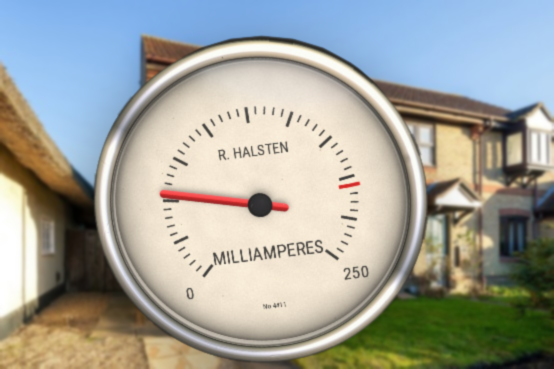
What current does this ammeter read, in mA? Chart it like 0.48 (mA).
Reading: 55 (mA)
